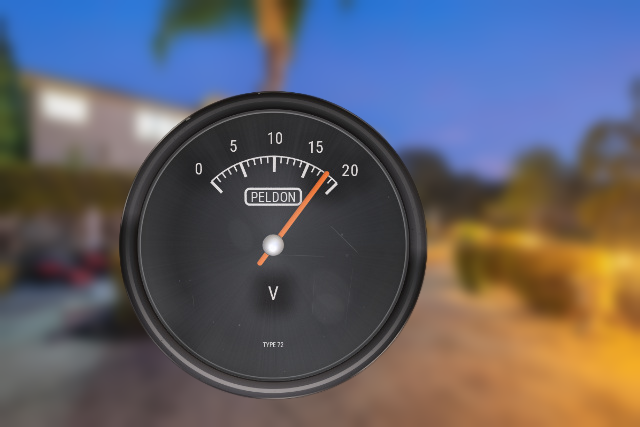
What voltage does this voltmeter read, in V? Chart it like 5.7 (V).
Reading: 18 (V)
